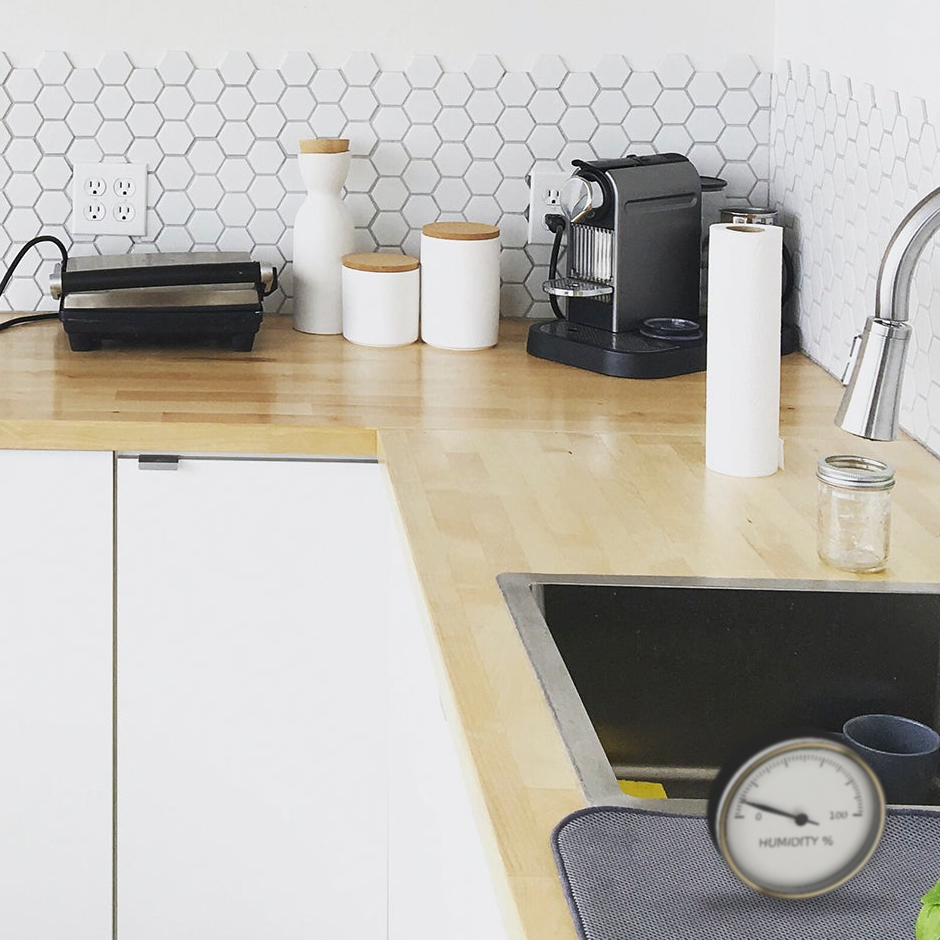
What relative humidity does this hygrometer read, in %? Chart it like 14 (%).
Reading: 10 (%)
